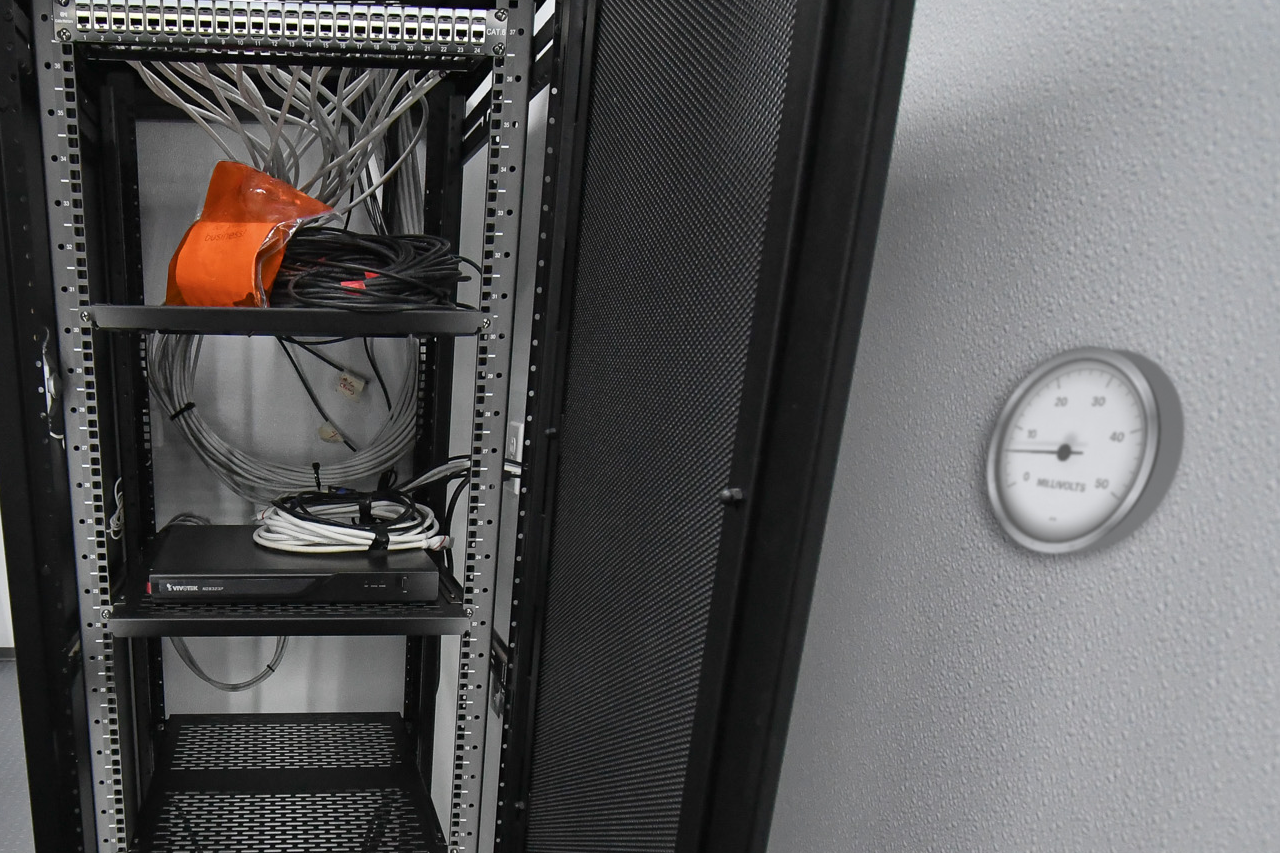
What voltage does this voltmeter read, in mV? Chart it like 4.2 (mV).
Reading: 6 (mV)
